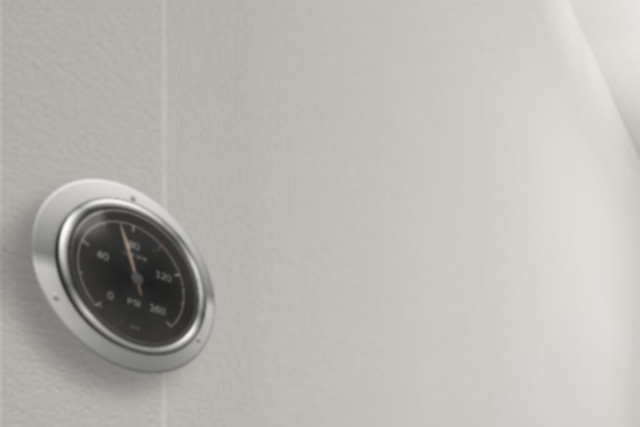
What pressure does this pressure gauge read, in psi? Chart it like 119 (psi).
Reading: 70 (psi)
